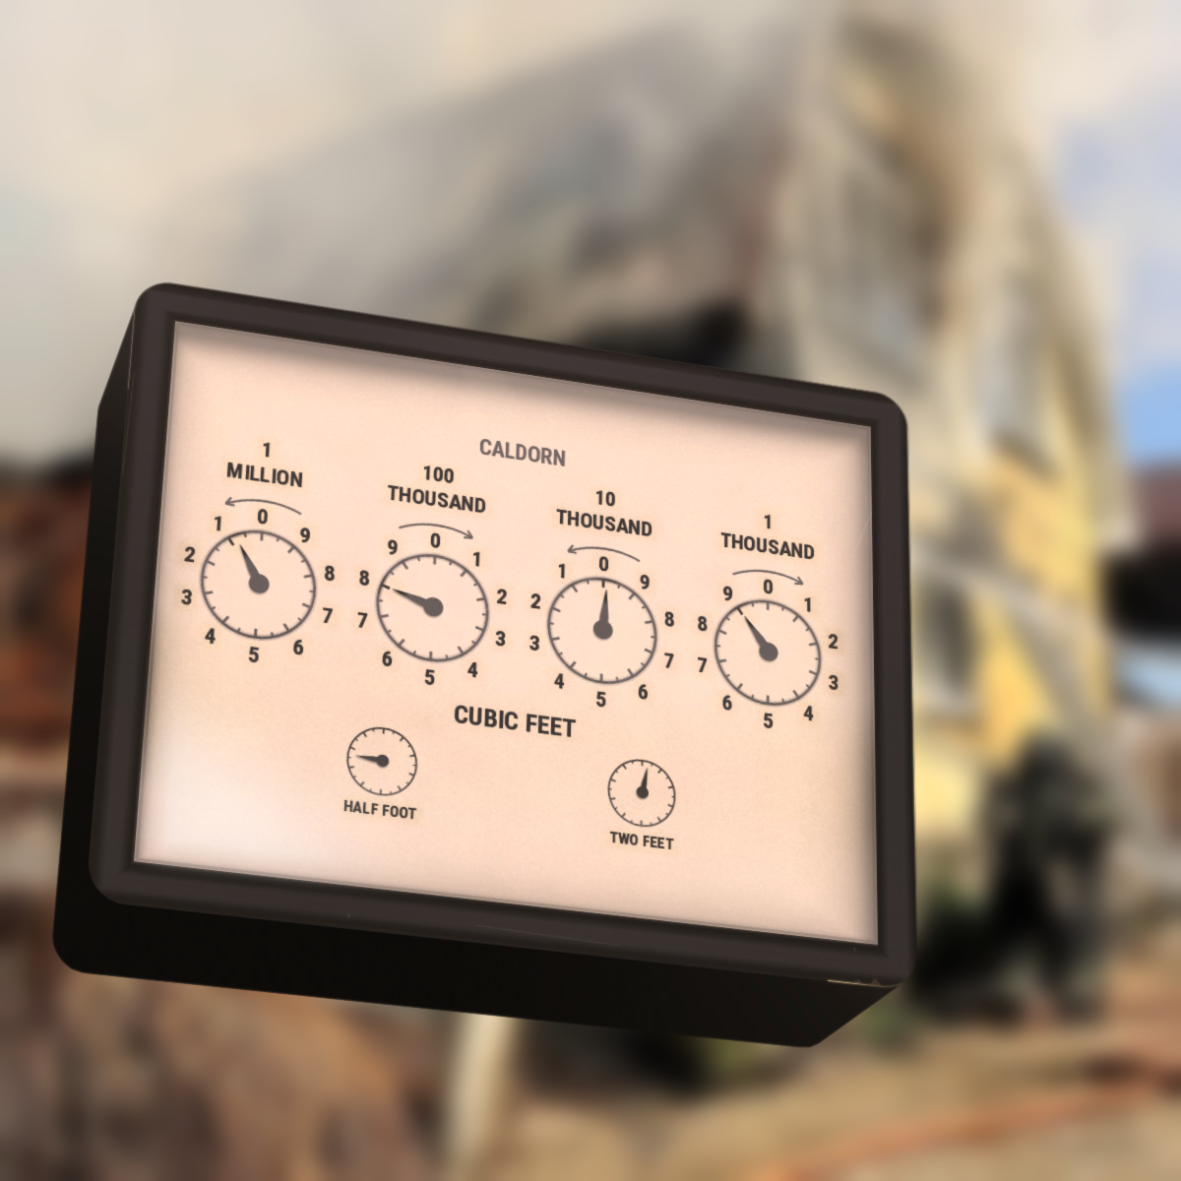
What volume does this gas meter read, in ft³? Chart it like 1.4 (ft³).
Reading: 79900 (ft³)
